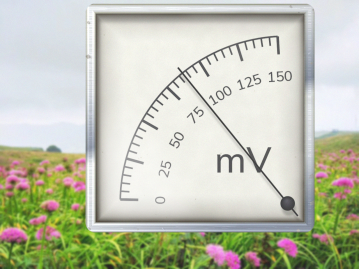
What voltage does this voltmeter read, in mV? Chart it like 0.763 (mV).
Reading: 87.5 (mV)
